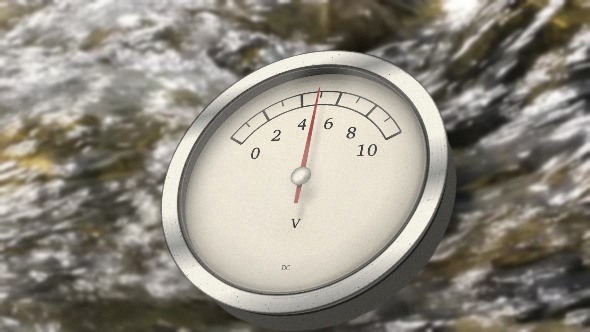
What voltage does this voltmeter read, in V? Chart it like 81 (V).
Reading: 5 (V)
